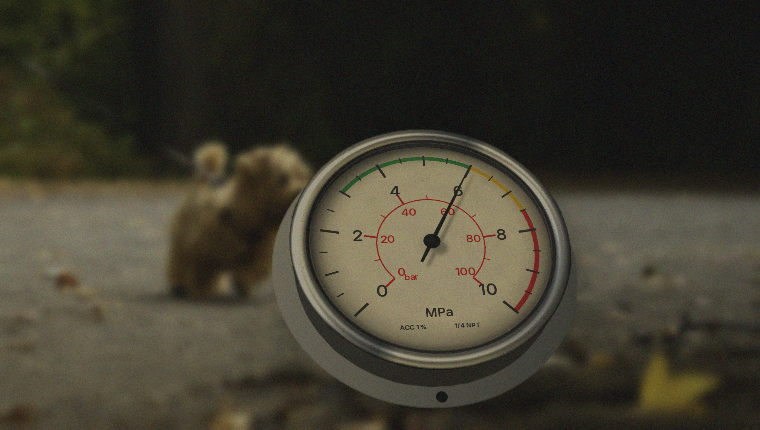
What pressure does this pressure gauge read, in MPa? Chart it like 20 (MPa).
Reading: 6 (MPa)
